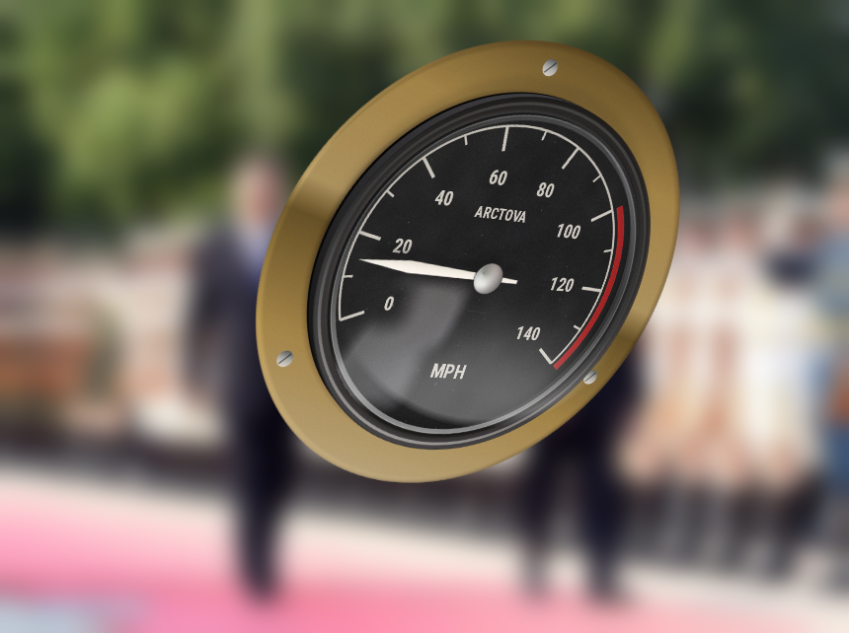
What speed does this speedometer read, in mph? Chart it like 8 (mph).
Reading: 15 (mph)
